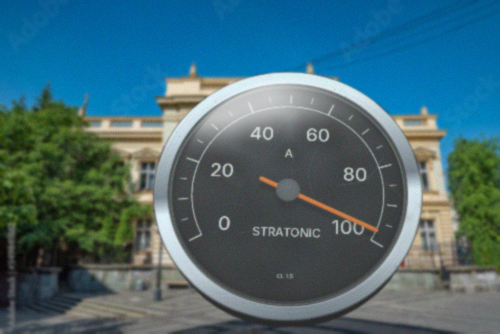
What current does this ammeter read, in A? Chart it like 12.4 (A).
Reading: 97.5 (A)
